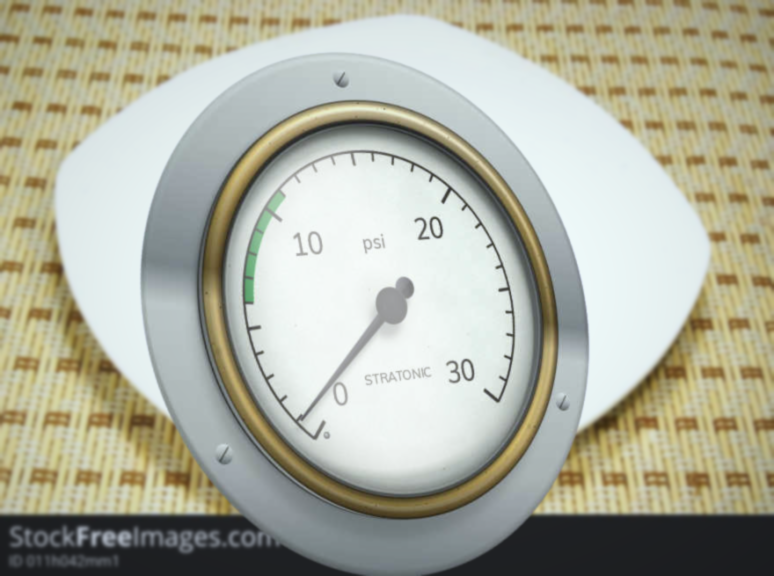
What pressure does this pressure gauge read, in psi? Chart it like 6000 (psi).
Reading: 1 (psi)
